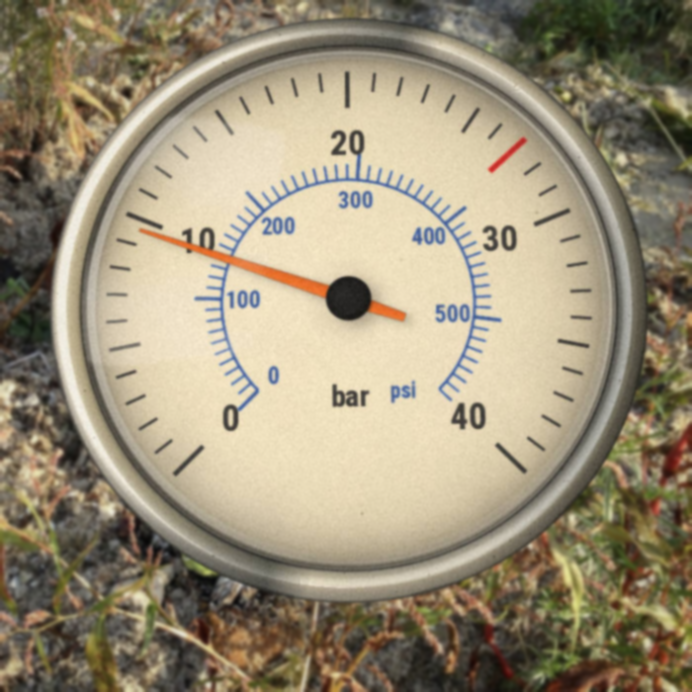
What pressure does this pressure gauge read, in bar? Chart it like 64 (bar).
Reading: 9.5 (bar)
